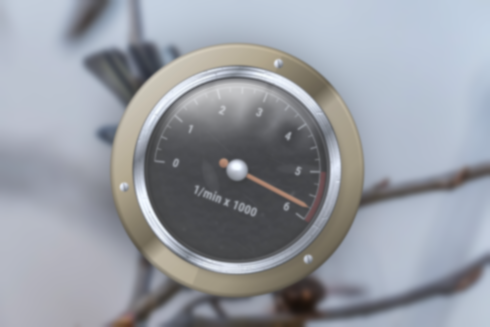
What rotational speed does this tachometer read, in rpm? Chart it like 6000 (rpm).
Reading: 5750 (rpm)
